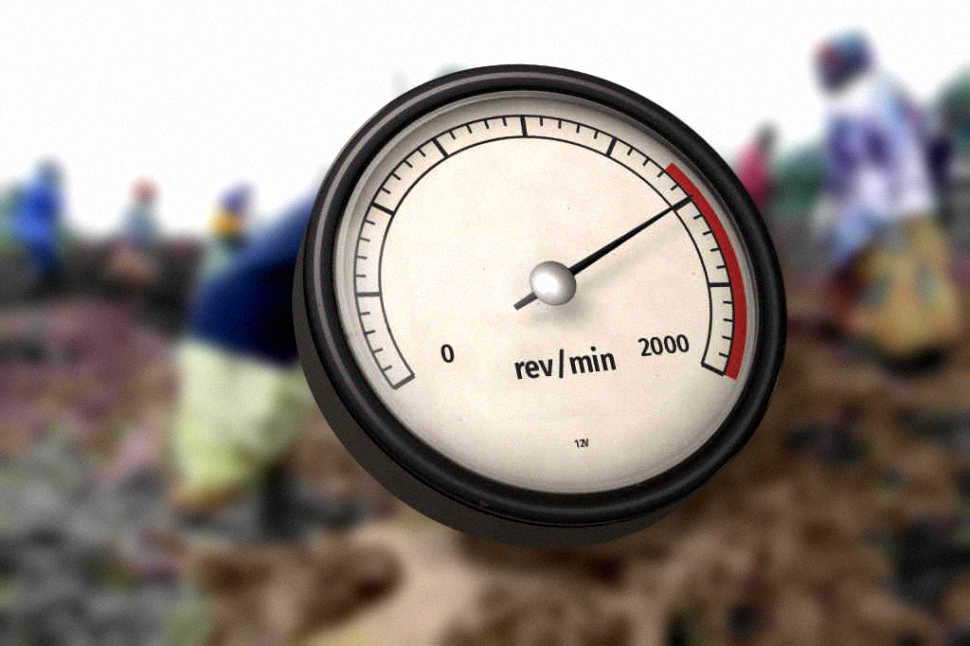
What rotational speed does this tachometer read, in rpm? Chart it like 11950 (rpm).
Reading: 1500 (rpm)
